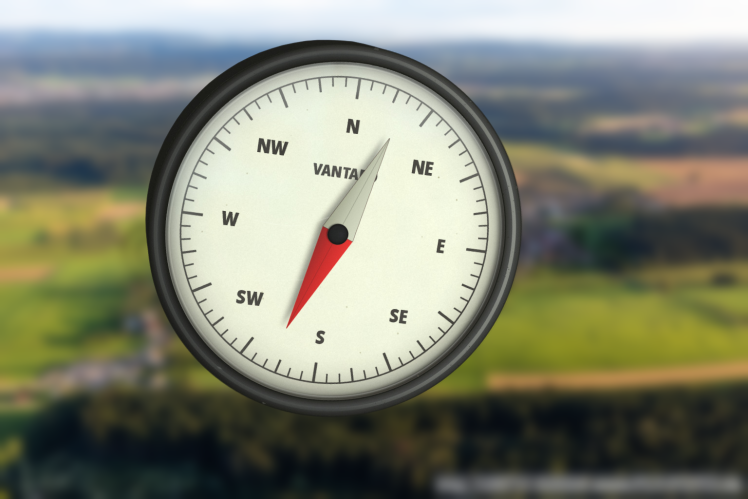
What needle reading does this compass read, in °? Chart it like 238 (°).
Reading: 200 (°)
